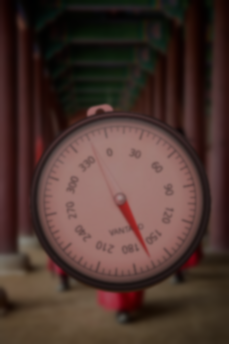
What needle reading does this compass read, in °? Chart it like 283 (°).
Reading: 165 (°)
